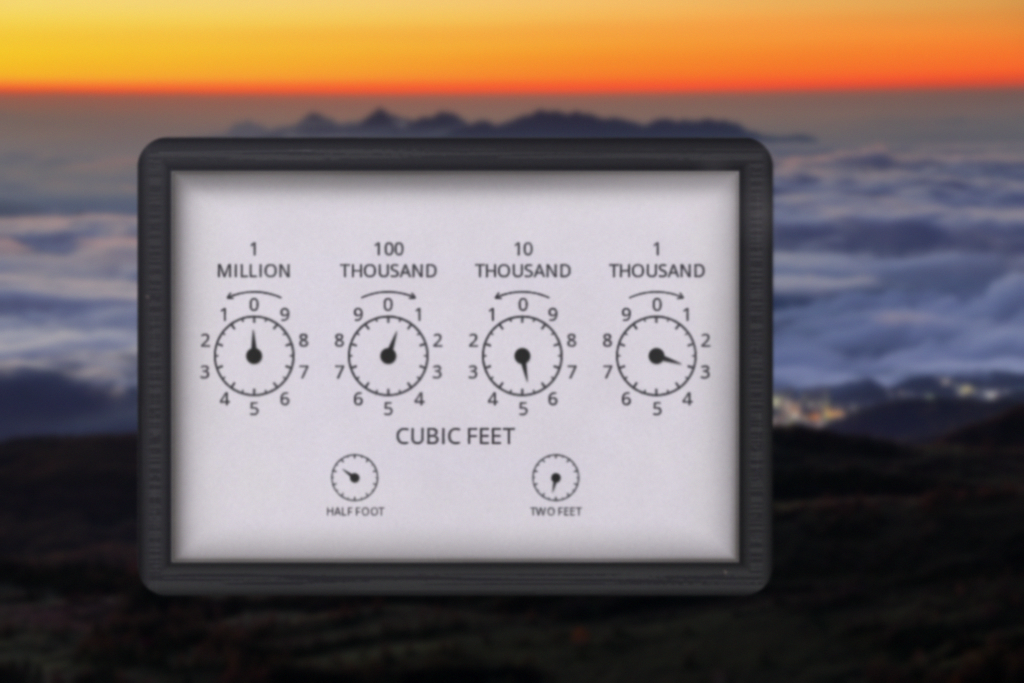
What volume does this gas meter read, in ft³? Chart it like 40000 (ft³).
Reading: 5300 (ft³)
